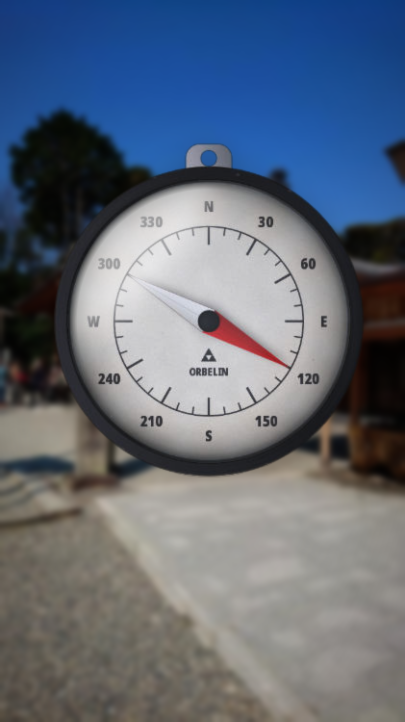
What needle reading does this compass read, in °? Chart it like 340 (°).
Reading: 120 (°)
